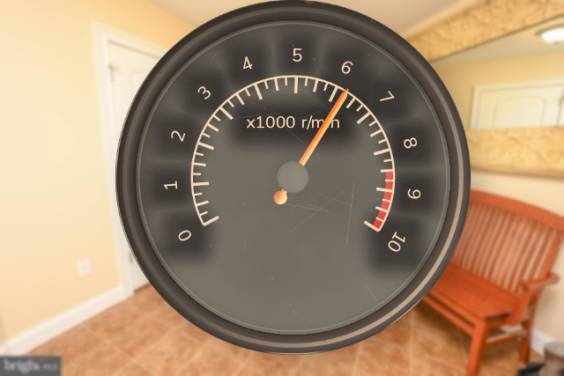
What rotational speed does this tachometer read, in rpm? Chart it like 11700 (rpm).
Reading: 6250 (rpm)
